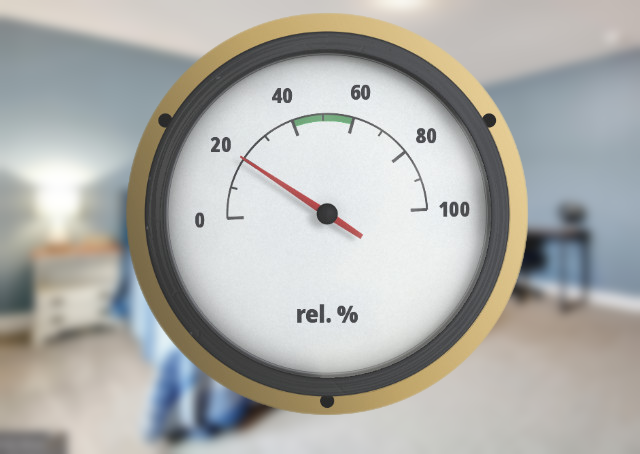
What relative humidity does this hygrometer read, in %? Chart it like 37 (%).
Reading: 20 (%)
